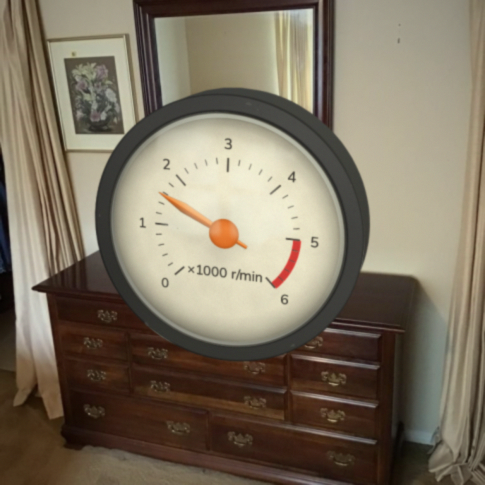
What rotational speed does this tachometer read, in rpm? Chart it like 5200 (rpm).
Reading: 1600 (rpm)
